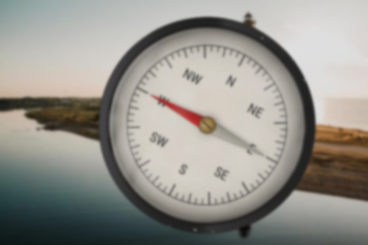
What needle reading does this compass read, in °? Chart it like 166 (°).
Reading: 270 (°)
